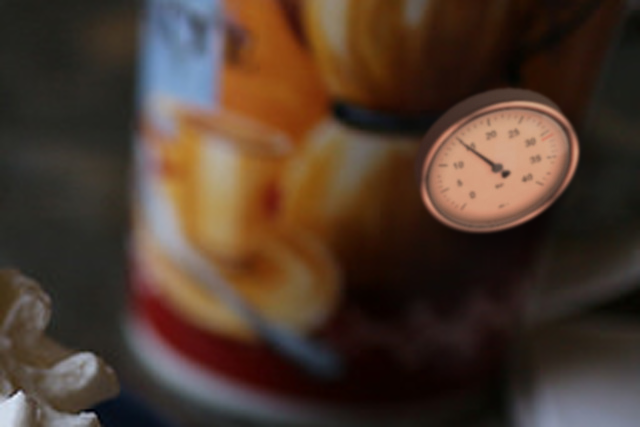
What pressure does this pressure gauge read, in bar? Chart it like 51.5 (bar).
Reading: 15 (bar)
